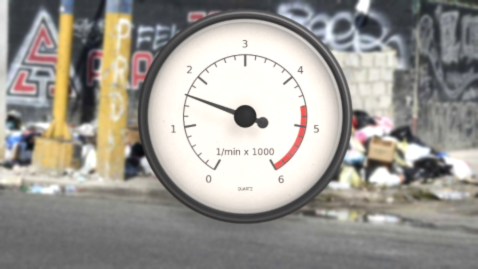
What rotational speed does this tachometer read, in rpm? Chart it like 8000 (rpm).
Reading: 1600 (rpm)
